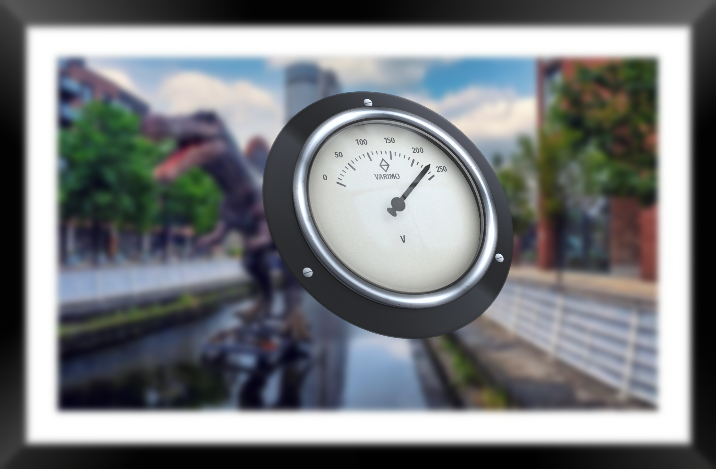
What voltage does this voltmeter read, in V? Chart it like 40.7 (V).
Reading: 230 (V)
